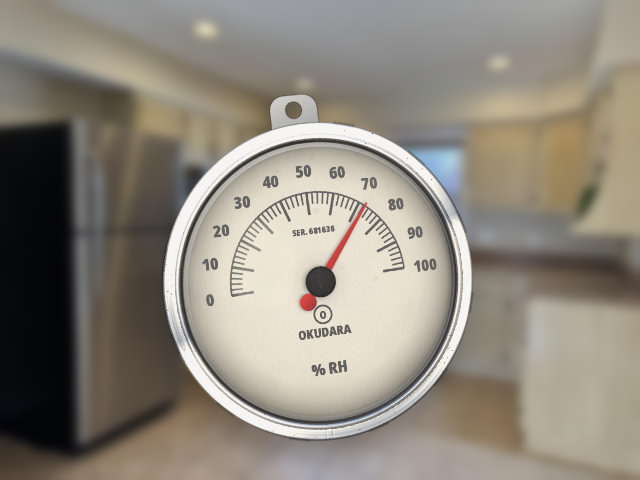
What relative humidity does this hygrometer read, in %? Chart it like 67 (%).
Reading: 72 (%)
